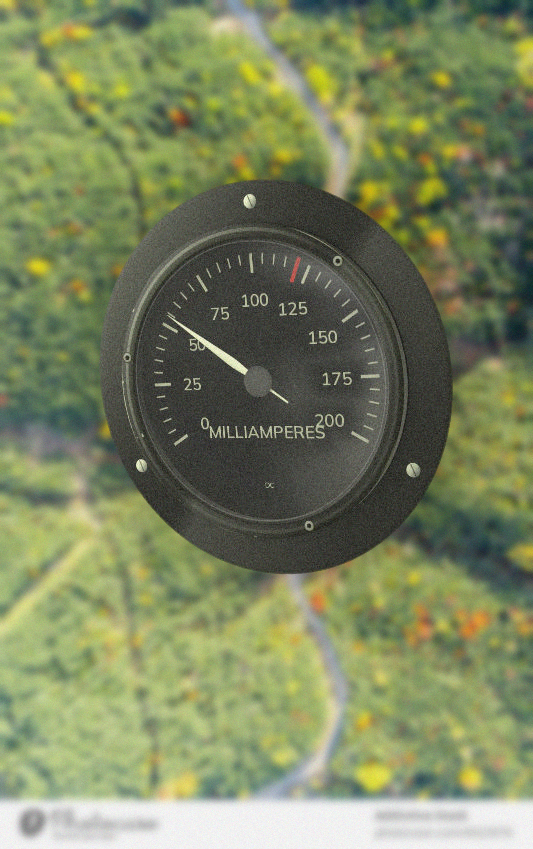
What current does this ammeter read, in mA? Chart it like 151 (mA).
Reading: 55 (mA)
